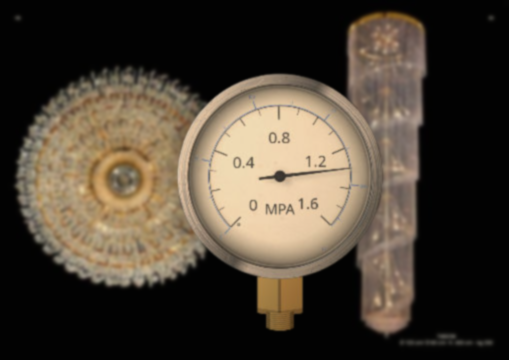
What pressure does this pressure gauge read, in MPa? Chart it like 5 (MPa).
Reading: 1.3 (MPa)
